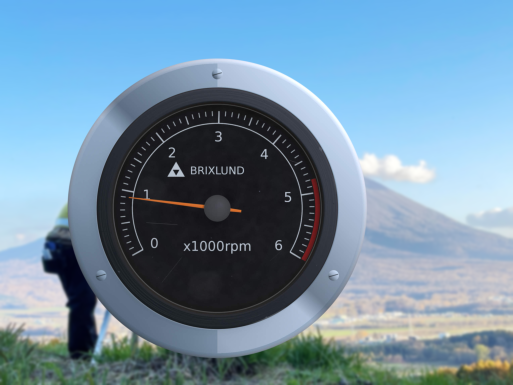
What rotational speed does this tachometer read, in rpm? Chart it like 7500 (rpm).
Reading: 900 (rpm)
